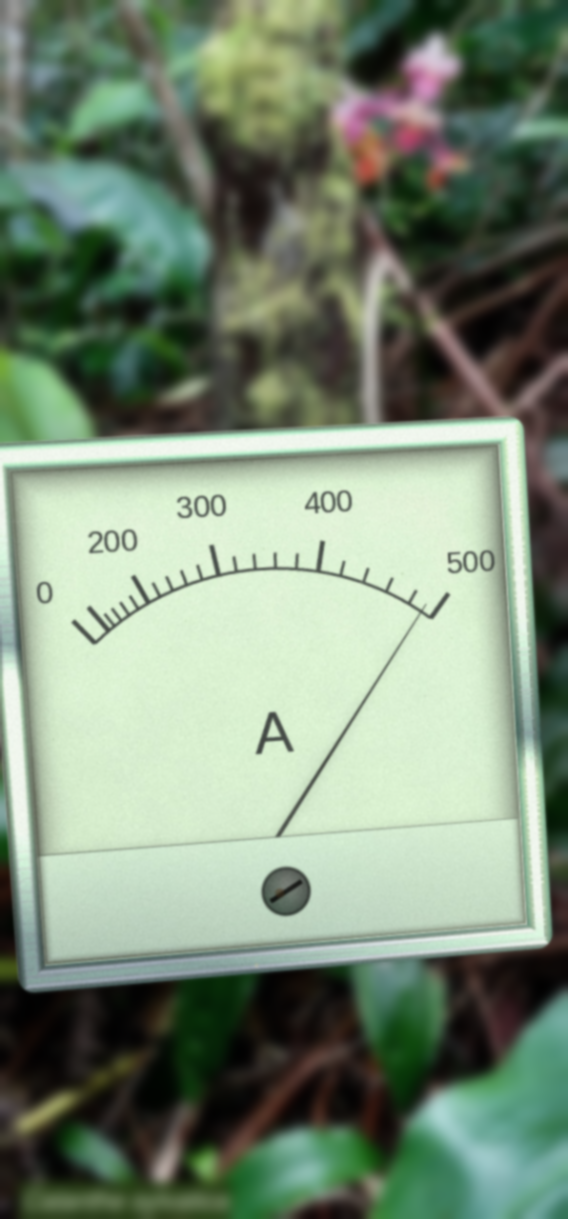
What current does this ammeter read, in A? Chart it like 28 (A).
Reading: 490 (A)
